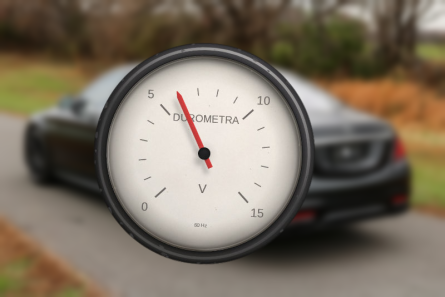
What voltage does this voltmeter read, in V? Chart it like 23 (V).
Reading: 6 (V)
